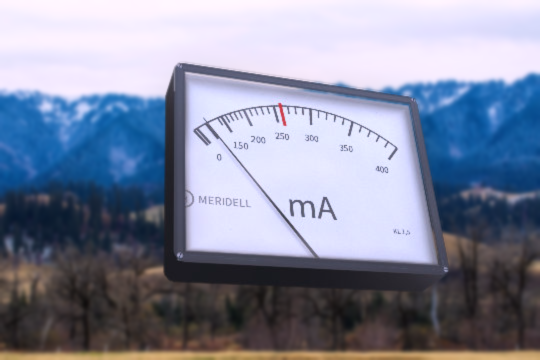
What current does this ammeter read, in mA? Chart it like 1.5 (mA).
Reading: 100 (mA)
